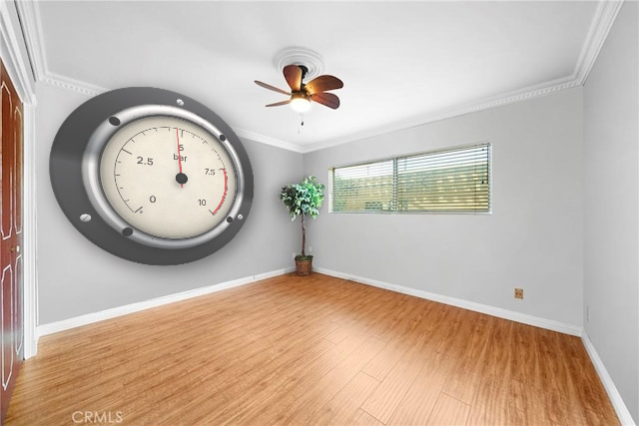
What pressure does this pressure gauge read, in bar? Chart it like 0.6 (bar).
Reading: 4.75 (bar)
